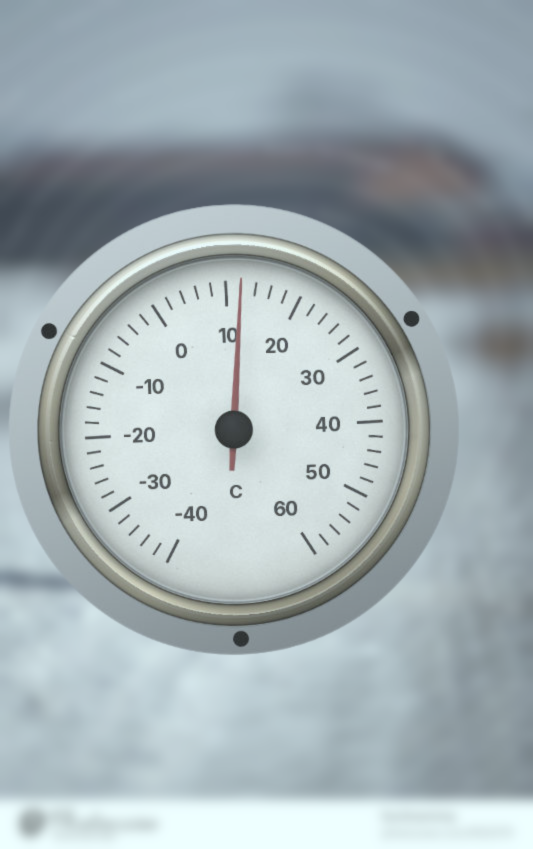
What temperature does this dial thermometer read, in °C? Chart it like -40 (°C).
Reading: 12 (°C)
